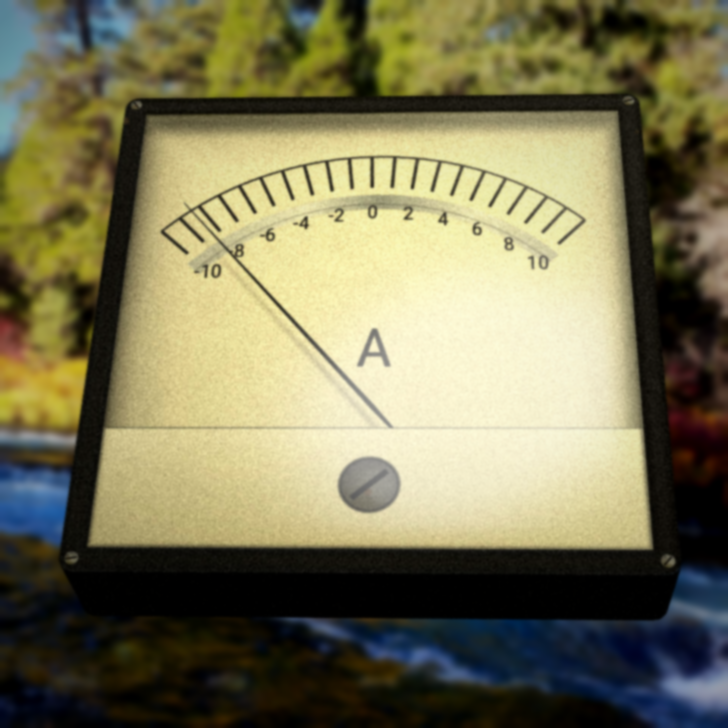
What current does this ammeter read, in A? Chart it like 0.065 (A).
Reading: -8.5 (A)
